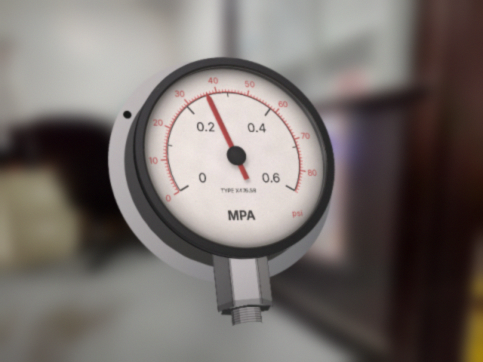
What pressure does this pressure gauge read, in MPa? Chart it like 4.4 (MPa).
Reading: 0.25 (MPa)
